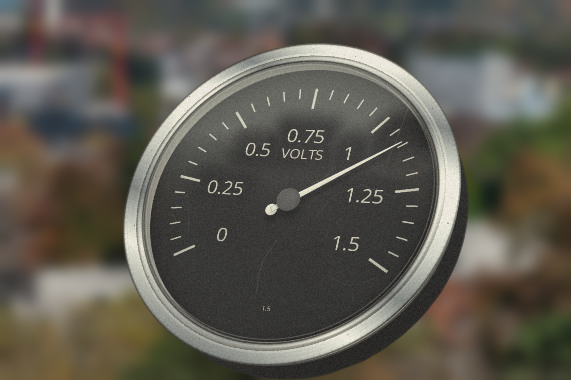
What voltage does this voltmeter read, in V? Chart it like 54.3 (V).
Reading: 1.1 (V)
